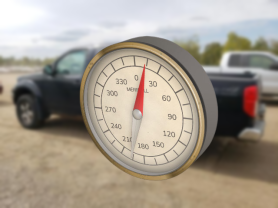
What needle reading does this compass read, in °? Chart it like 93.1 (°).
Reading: 15 (°)
